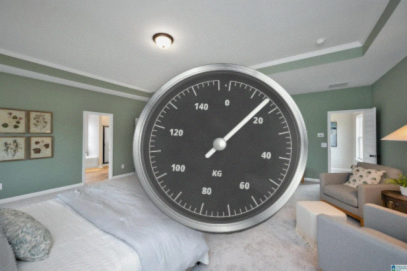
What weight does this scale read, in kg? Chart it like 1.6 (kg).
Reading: 16 (kg)
